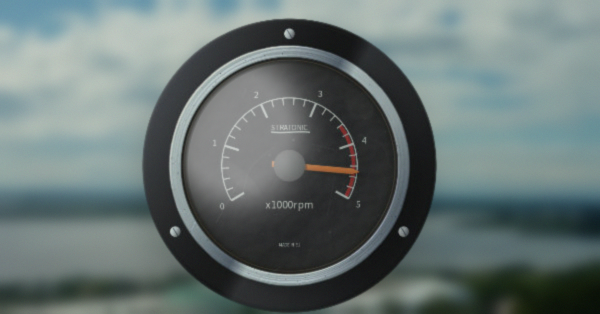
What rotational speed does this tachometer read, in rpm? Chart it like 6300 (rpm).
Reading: 4500 (rpm)
